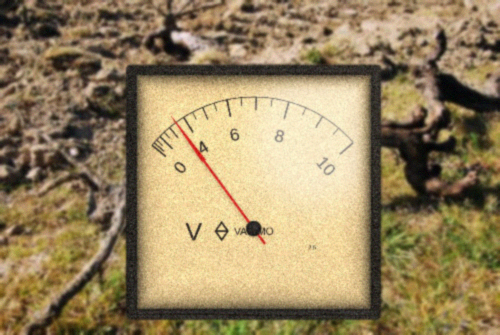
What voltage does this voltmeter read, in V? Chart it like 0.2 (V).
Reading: 3.5 (V)
